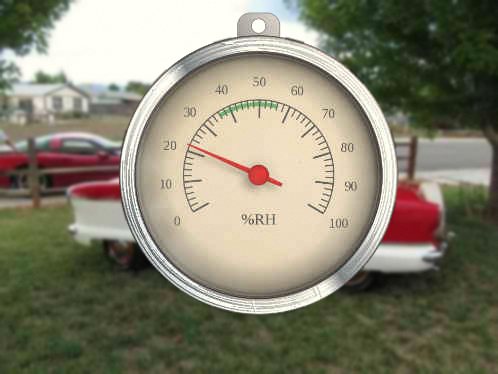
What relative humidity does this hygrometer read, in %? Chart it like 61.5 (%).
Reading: 22 (%)
